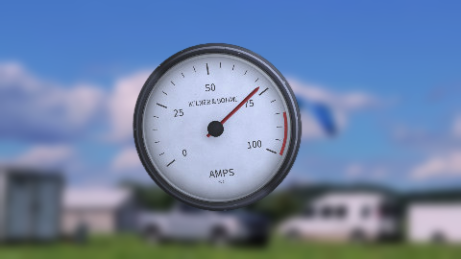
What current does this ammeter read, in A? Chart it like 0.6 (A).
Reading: 72.5 (A)
